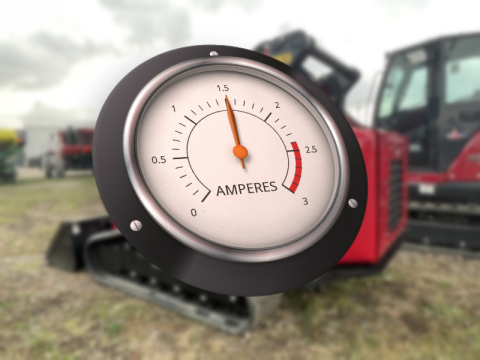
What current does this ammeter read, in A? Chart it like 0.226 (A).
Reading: 1.5 (A)
